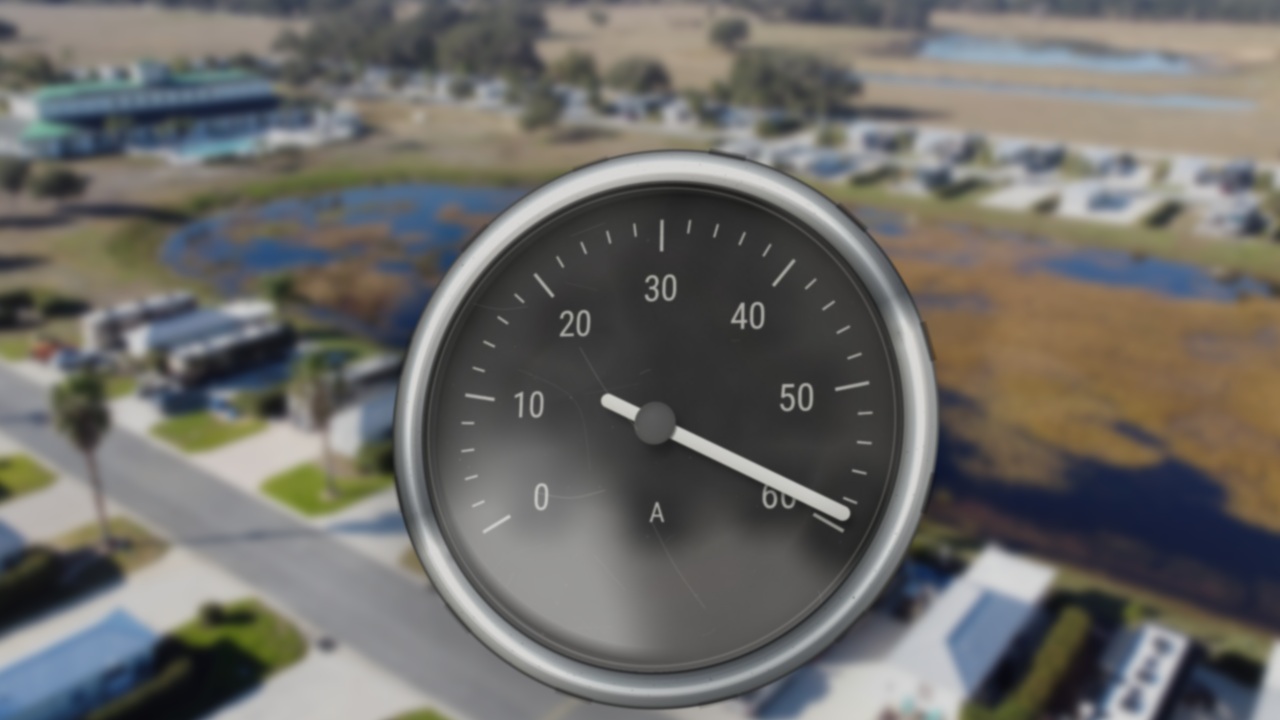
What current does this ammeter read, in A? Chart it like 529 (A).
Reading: 59 (A)
